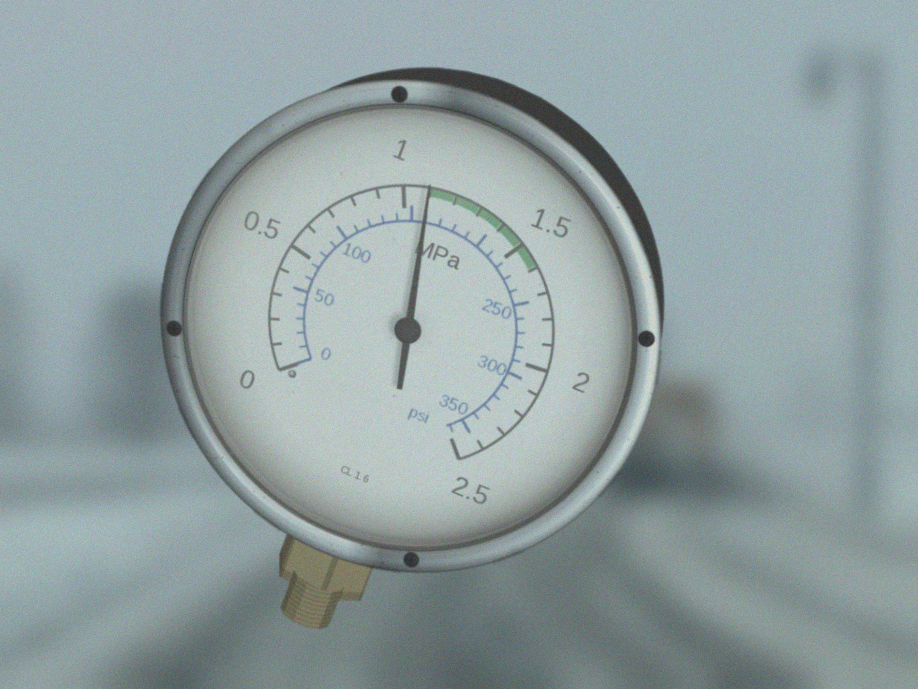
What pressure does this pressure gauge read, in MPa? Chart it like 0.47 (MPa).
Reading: 1.1 (MPa)
